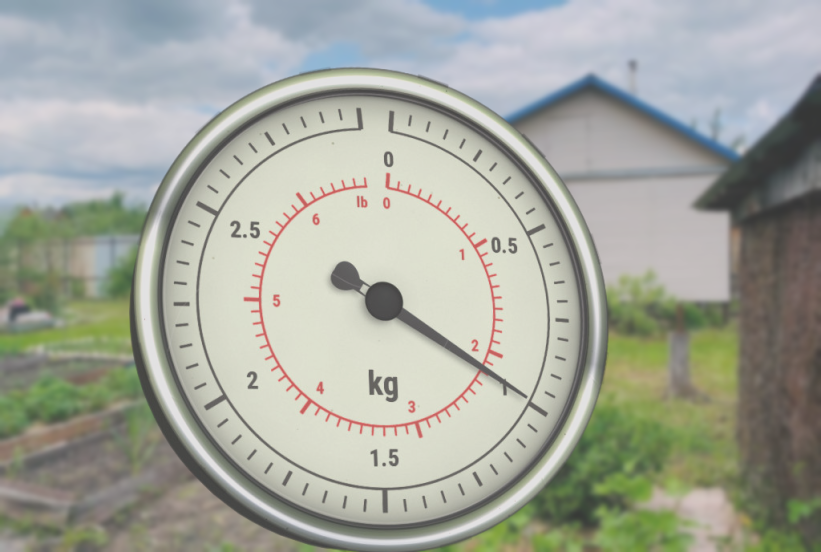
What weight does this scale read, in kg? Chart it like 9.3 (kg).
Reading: 1 (kg)
